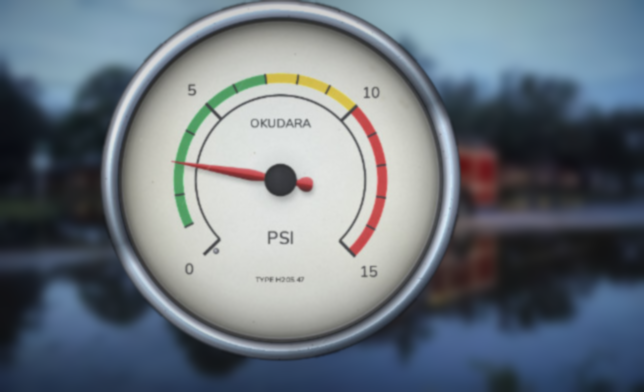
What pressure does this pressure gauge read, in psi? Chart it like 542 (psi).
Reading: 3 (psi)
